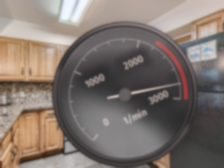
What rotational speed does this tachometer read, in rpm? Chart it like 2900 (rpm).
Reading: 2800 (rpm)
